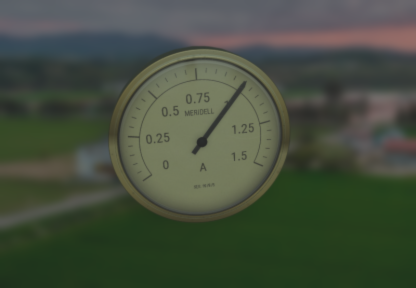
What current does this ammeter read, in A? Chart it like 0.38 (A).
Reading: 1 (A)
